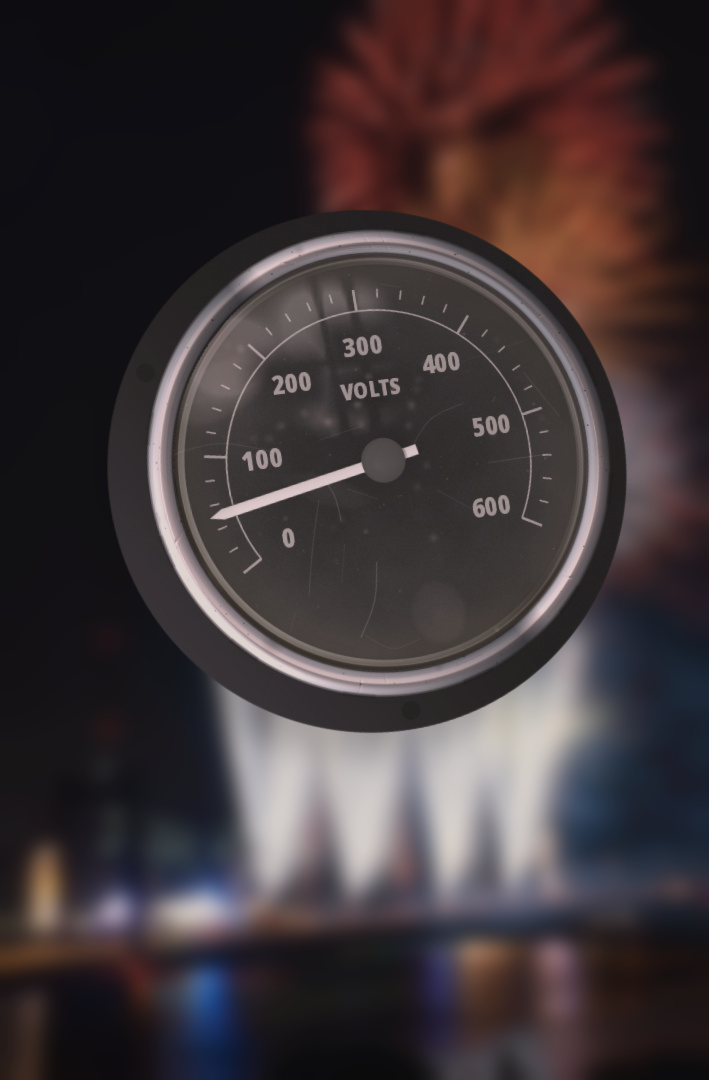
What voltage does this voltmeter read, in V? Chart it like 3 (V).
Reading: 50 (V)
